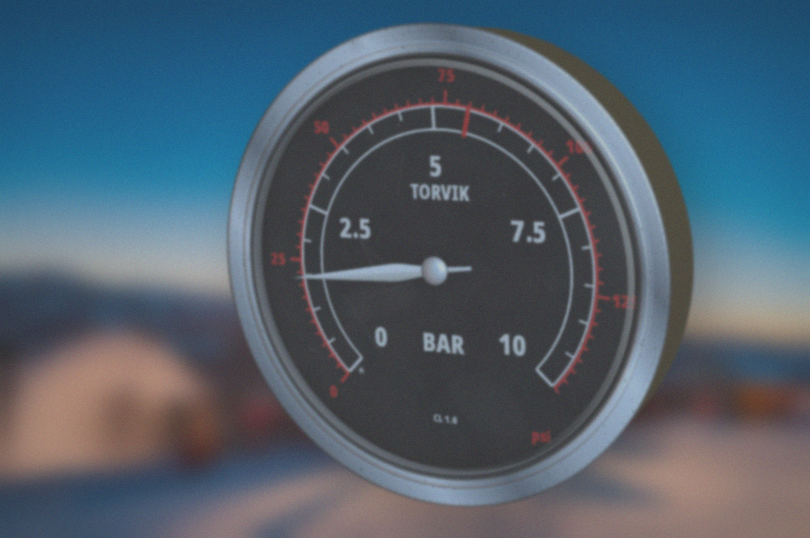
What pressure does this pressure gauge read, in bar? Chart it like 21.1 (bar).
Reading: 1.5 (bar)
